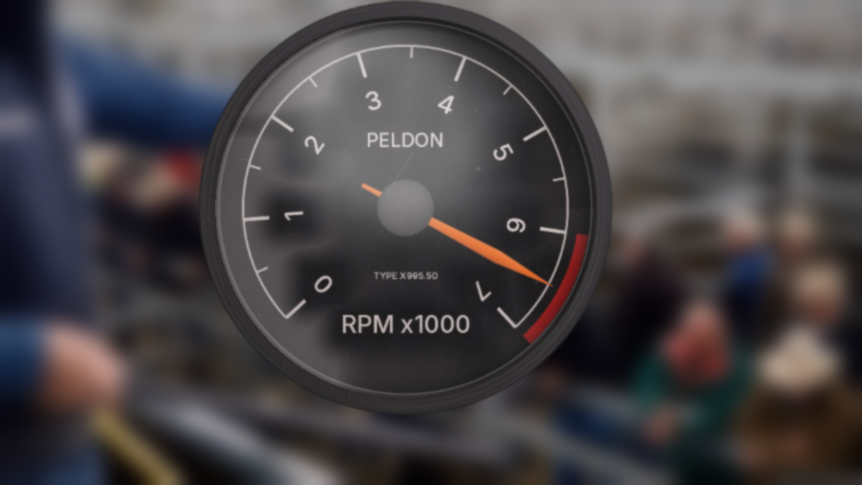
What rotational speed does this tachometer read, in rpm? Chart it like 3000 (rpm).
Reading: 6500 (rpm)
